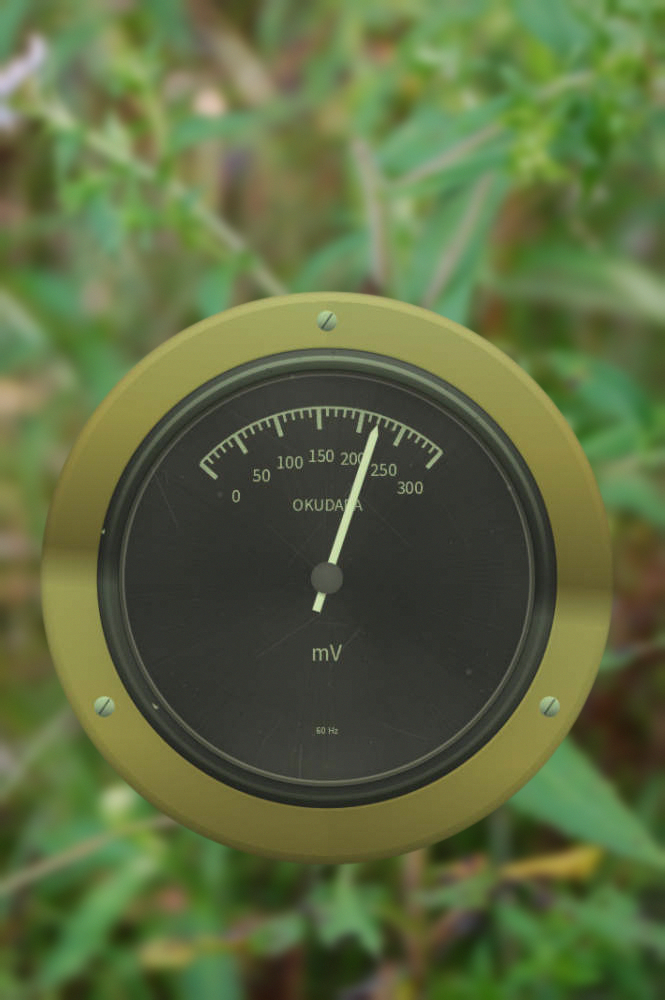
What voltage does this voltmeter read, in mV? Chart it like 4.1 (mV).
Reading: 220 (mV)
